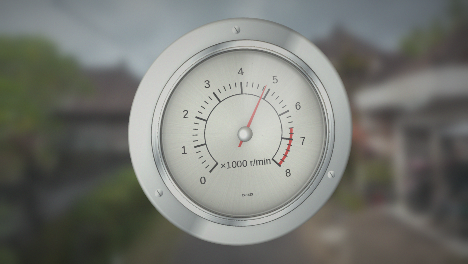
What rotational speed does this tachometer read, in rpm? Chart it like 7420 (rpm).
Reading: 4800 (rpm)
